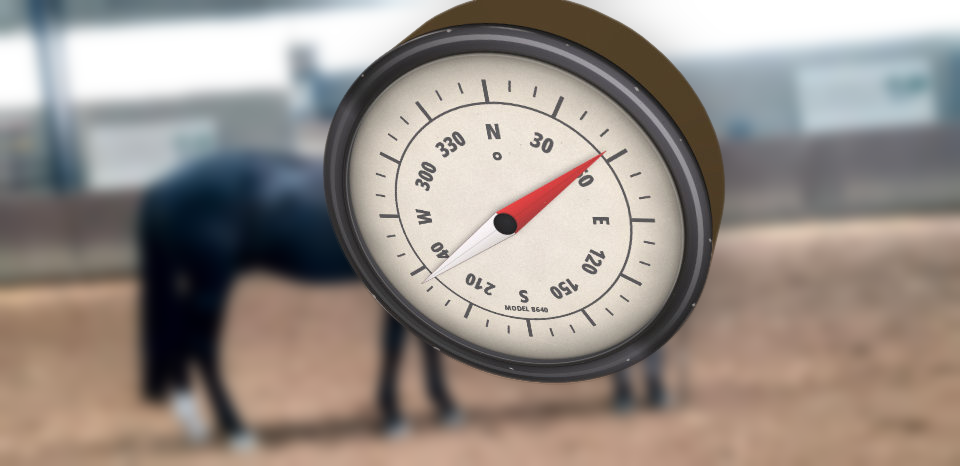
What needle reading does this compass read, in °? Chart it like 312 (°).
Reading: 55 (°)
